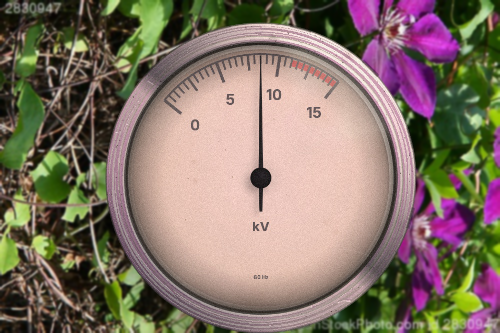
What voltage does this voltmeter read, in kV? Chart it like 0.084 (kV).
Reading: 8.5 (kV)
